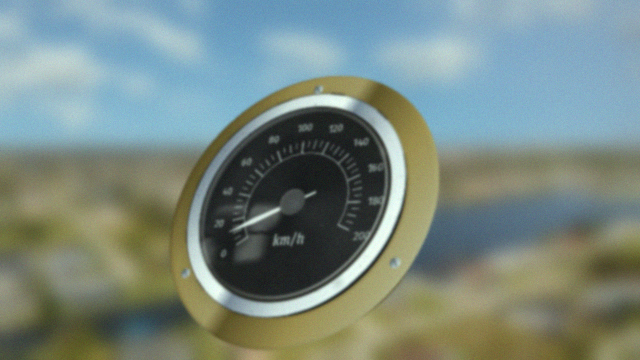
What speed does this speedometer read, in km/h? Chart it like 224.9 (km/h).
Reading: 10 (km/h)
